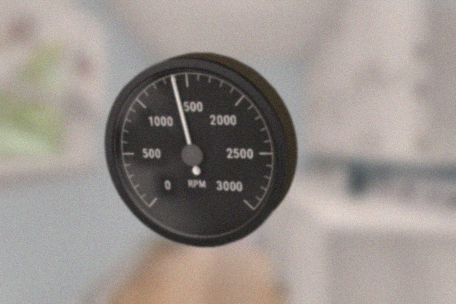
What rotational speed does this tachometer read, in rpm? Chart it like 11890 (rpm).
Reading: 1400 (rpm)
